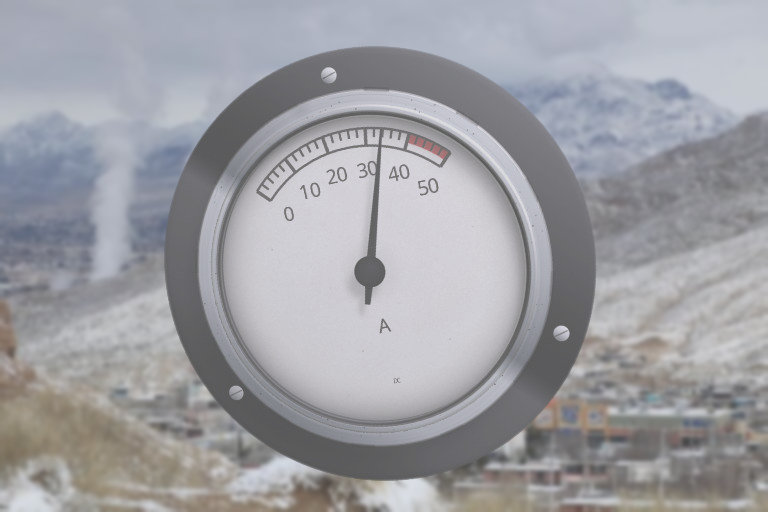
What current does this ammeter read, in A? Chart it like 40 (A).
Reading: 34 (A)
